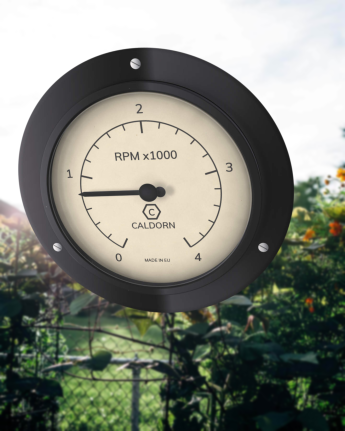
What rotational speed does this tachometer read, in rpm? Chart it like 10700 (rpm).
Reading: 800 (rpm)
